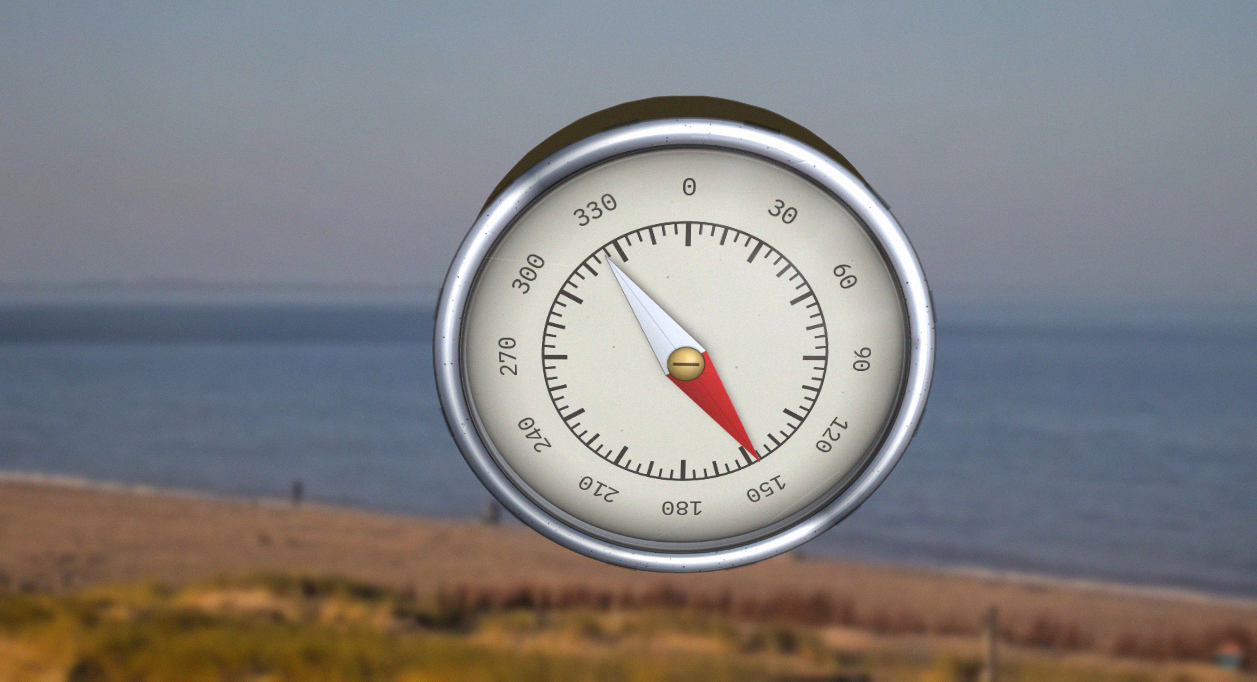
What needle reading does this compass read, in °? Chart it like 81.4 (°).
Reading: 145 (°)
